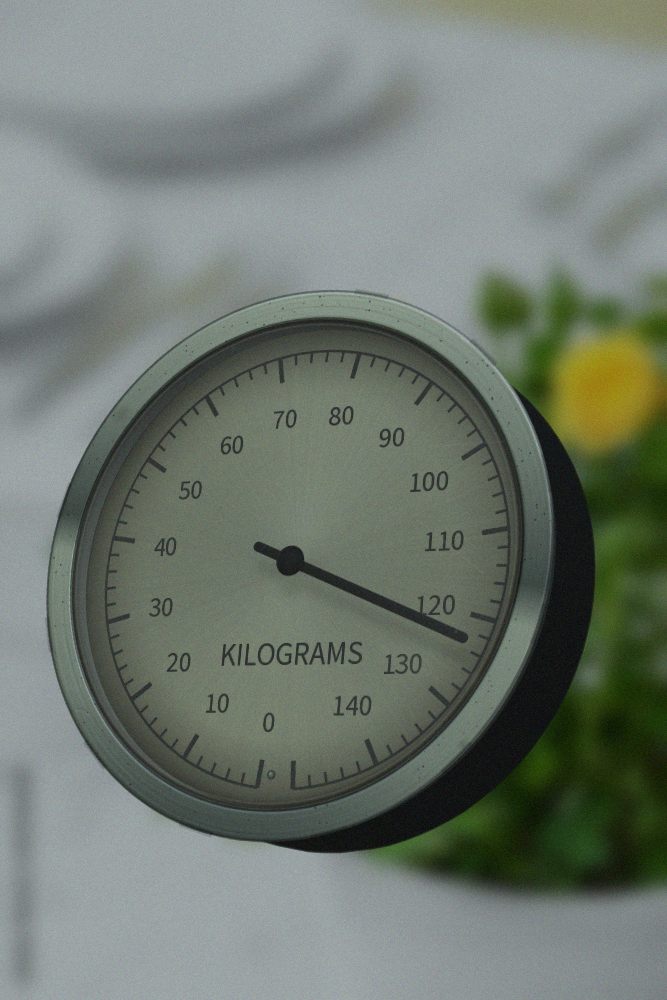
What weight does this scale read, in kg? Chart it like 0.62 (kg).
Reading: 123 (kg)
